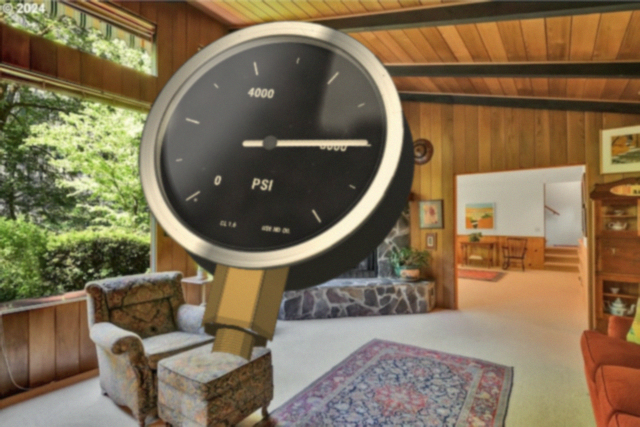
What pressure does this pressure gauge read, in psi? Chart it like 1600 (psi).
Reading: 8000 (psi)
